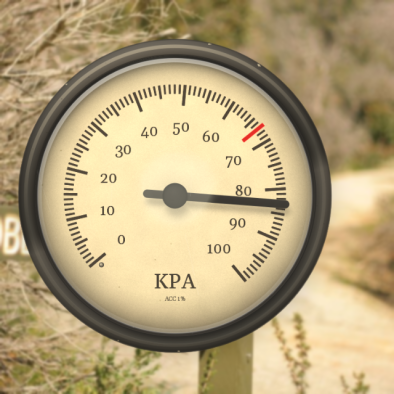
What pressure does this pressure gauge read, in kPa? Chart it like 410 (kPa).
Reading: 83 (kPa)
